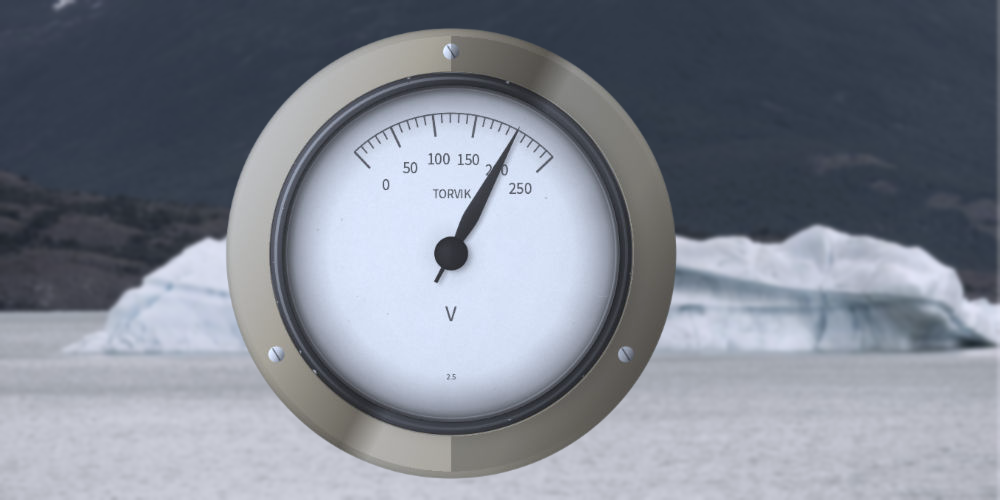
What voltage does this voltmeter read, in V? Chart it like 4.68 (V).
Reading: 200 (V)
